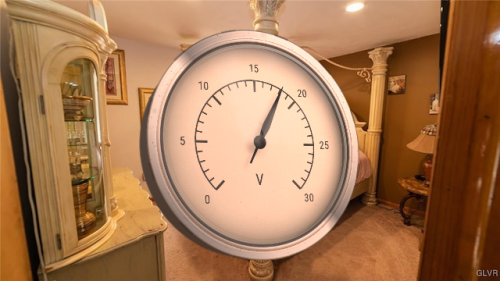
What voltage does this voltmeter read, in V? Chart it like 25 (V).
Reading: 18 (V)
